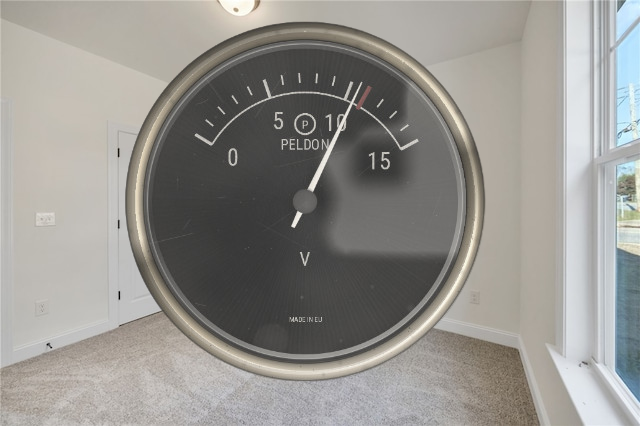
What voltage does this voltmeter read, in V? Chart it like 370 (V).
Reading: 10.5 (V)
